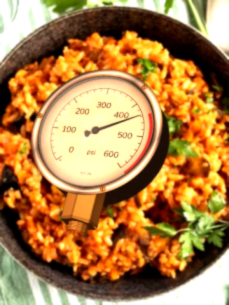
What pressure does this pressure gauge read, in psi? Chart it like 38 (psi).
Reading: 440 (psi)
